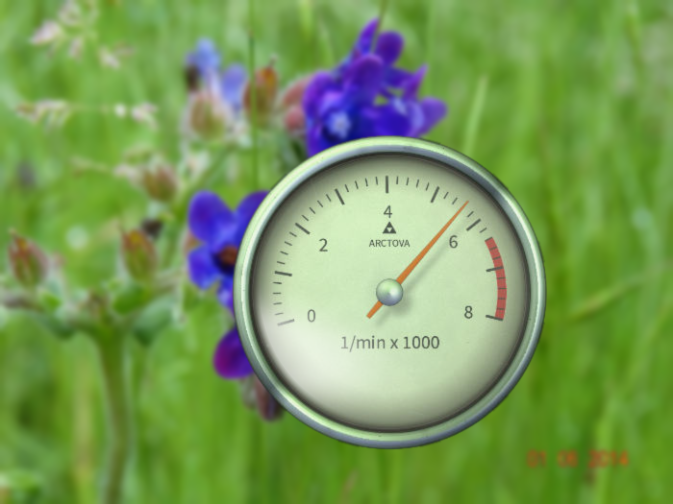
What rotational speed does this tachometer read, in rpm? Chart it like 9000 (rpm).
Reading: 5600 (rpm)
